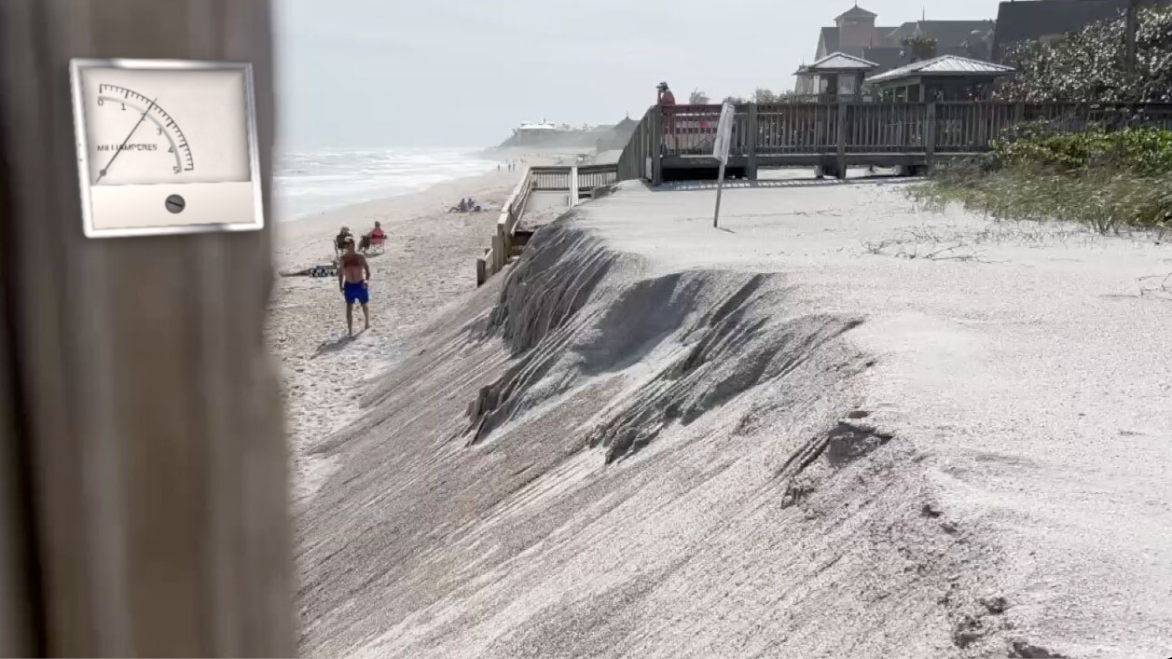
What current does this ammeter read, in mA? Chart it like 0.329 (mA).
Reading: 2 (mA)
